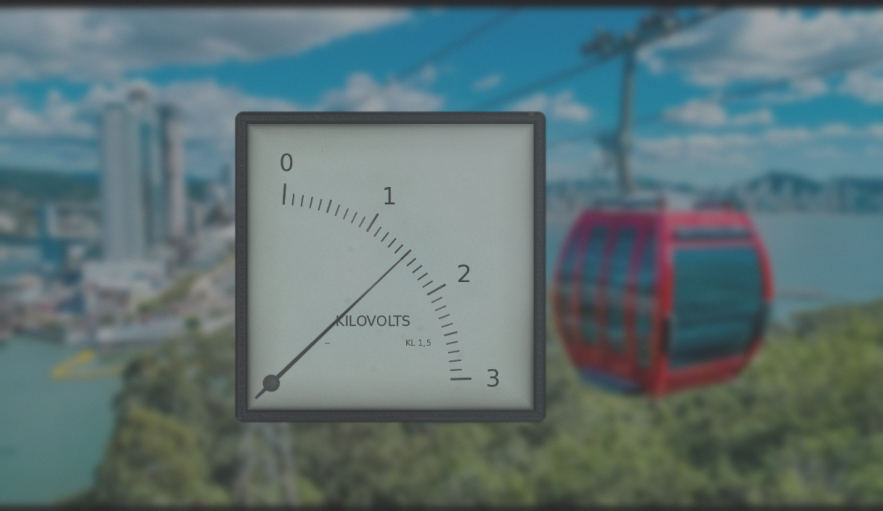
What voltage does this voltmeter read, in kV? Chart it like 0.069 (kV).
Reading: 1.5 (kV)
